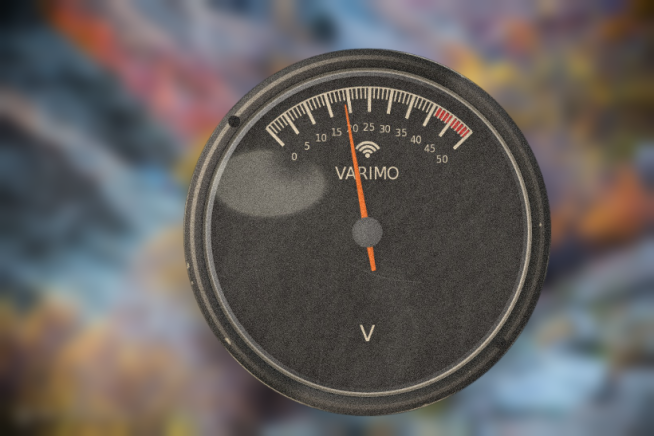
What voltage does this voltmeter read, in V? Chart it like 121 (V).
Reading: 19 (V)
